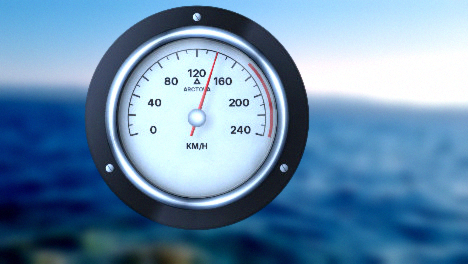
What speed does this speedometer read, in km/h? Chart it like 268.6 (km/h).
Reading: 140 (km/h)
